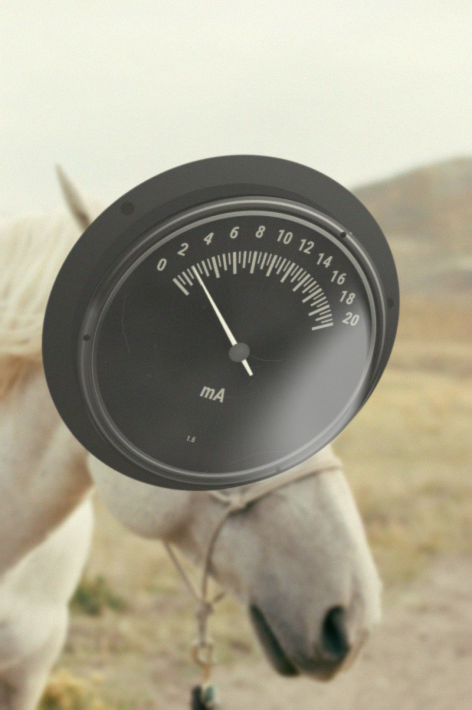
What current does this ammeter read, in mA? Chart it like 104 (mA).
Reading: 2 (mA)
